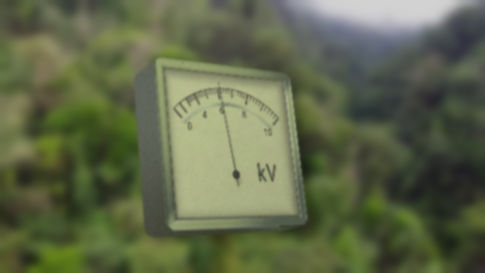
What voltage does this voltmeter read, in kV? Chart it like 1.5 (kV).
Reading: 6 (kV)
